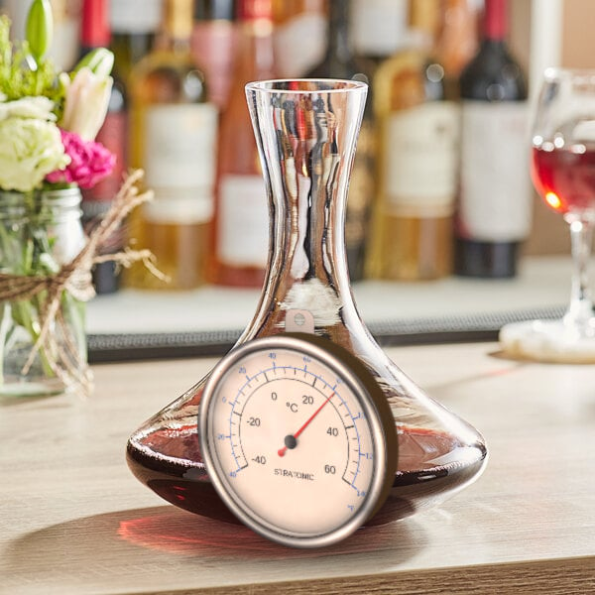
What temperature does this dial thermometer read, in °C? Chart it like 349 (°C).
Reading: 28 (°C)
